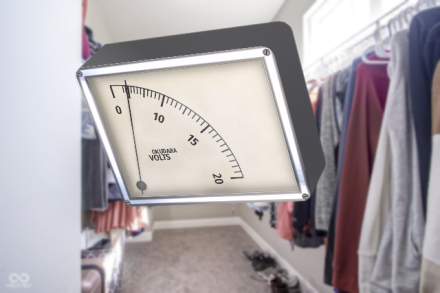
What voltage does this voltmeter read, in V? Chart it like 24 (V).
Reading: 5 (V)
